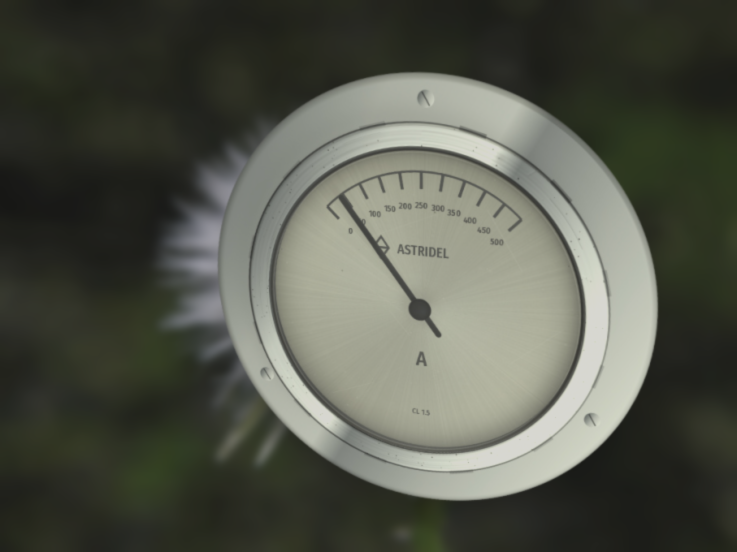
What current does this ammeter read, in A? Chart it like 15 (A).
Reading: 50 (A)
